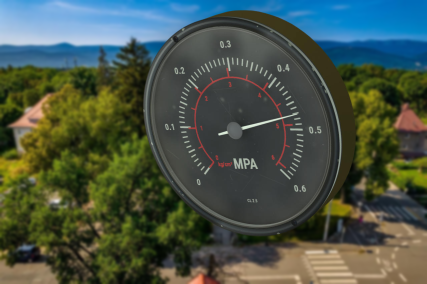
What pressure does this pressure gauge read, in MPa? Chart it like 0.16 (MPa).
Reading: 0.47 (MPa)
